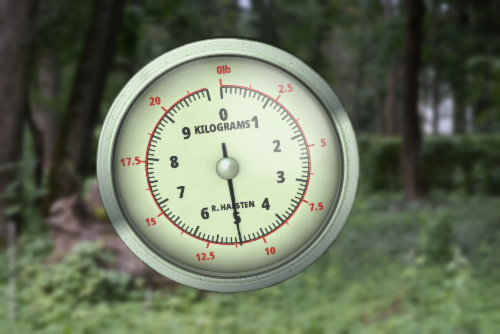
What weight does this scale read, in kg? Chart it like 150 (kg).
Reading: 5 (kg)
